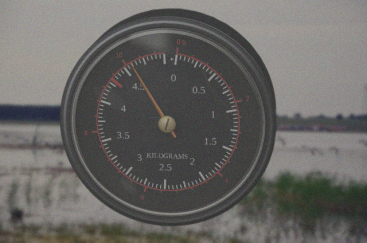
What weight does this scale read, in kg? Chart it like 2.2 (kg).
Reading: 4.6 (kg)
